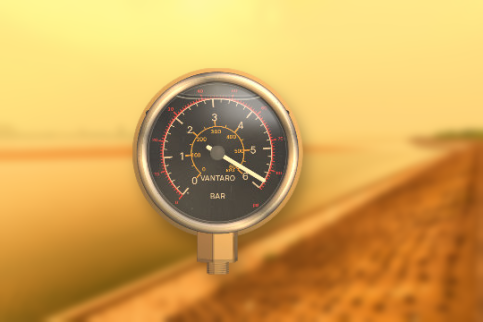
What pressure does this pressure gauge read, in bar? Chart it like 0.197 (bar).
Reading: 5.8 (bar)
